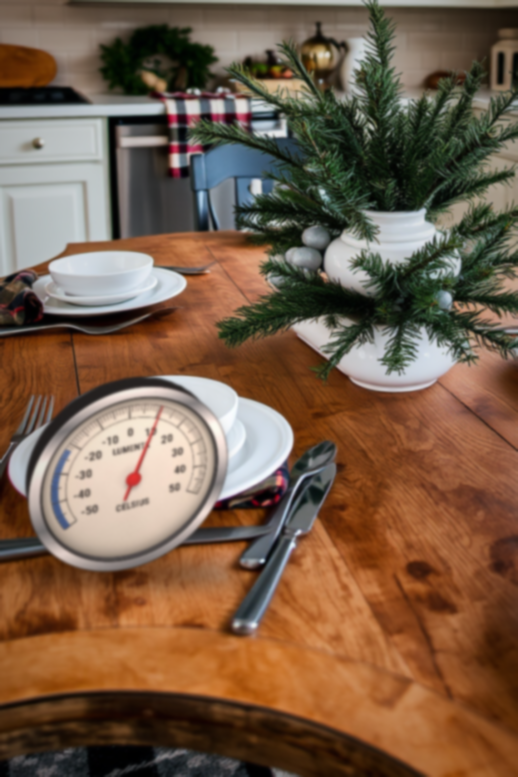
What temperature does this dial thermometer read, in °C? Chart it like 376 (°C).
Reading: 10 (°C)
